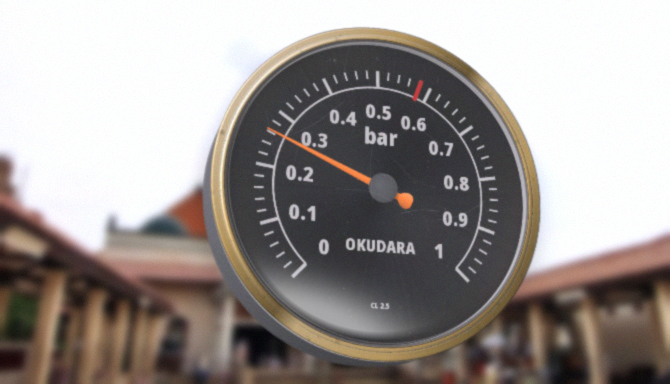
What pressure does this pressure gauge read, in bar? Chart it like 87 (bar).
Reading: 0.26 (bar)
